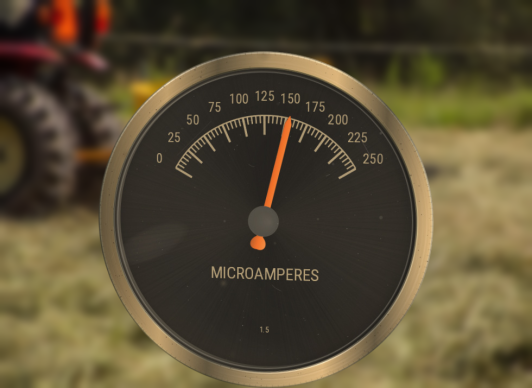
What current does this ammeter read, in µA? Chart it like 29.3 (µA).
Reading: 155 (µA)
